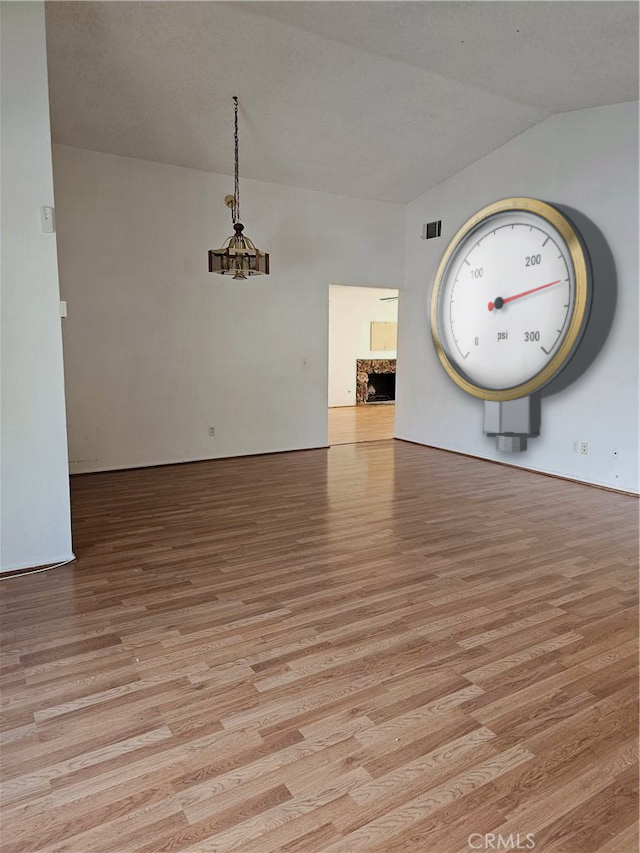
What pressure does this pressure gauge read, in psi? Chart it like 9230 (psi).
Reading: 240 (psi)
